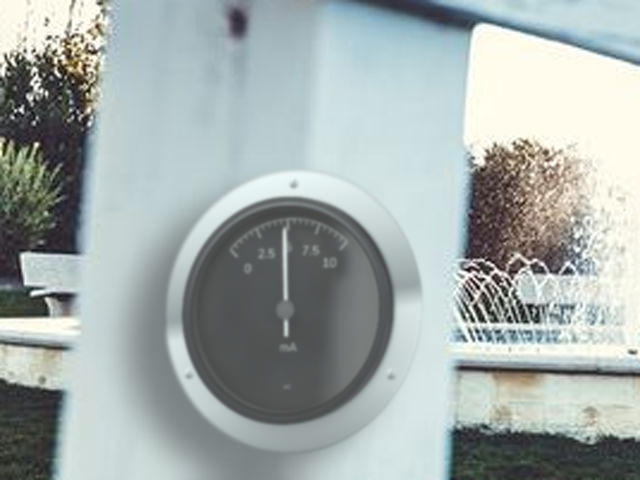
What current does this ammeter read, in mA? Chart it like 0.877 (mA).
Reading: 5 (mA)
